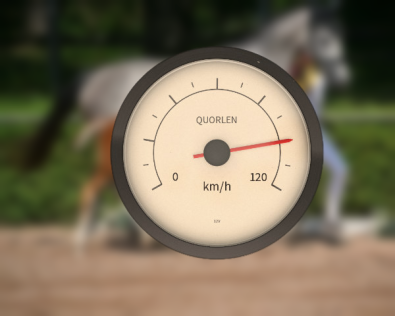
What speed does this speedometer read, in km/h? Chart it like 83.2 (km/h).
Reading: 100 (km/h)
